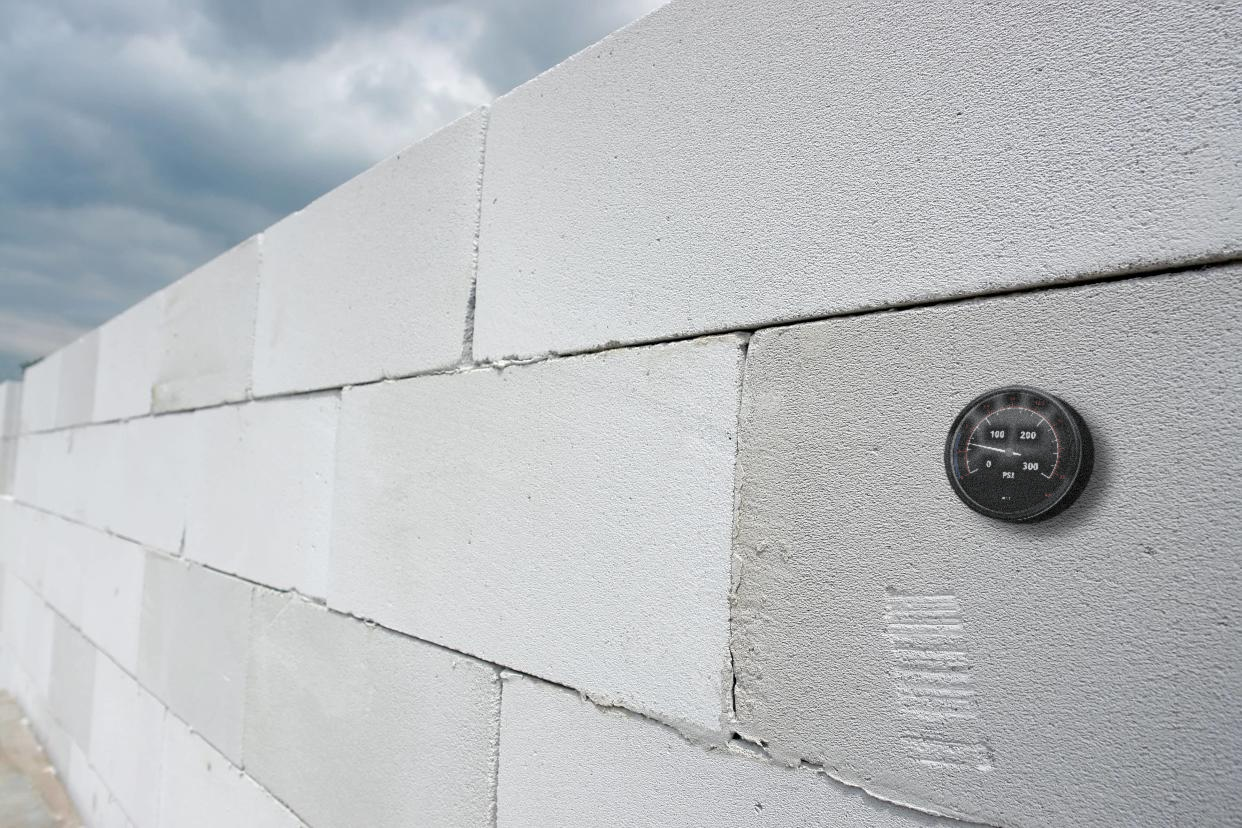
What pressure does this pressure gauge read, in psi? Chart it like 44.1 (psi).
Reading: 50 (psi)
